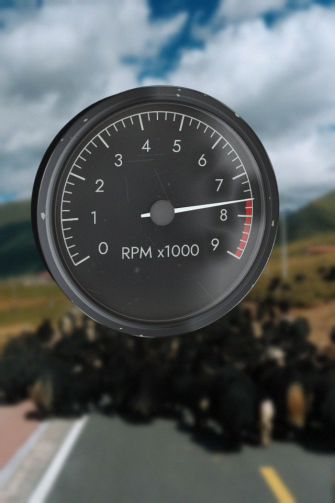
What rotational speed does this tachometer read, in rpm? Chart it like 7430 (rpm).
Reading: 7600 (rpm)
